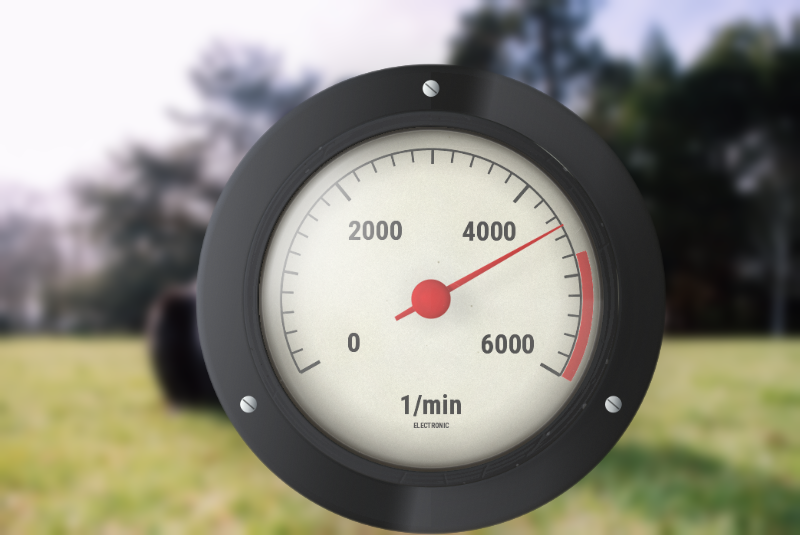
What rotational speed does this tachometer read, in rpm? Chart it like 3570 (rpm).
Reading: 4500 (rpm)
